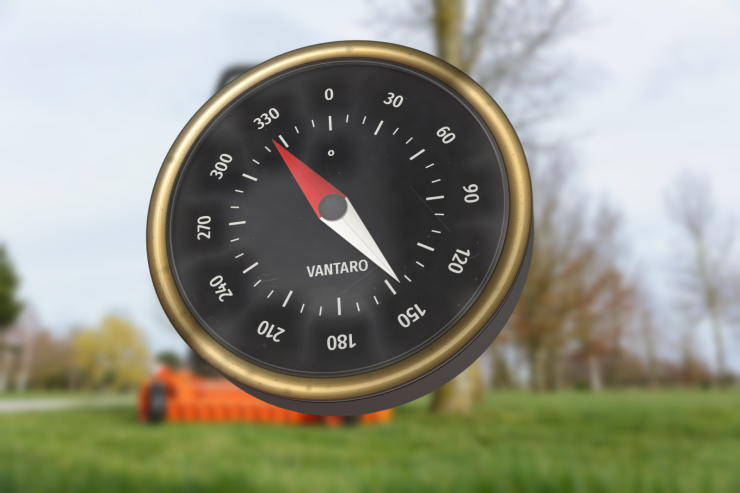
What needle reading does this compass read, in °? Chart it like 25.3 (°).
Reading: 325 (°)
